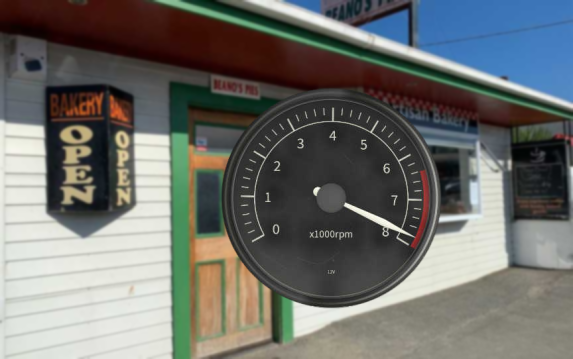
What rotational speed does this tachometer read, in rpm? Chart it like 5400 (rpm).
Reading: 7800 (rpm)
